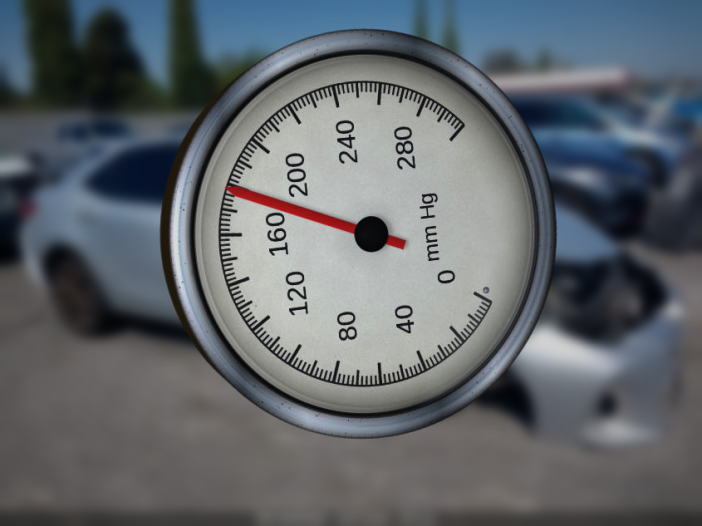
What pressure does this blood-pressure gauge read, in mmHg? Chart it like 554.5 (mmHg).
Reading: 178 (mmHg)
